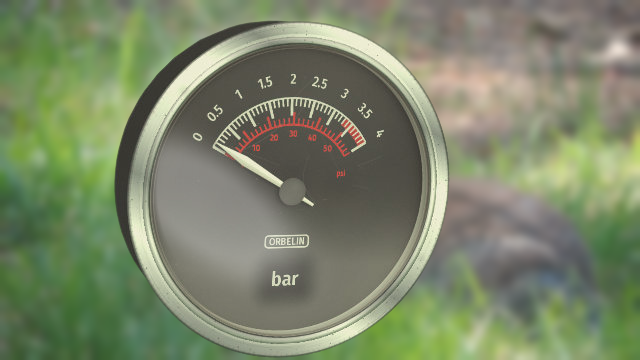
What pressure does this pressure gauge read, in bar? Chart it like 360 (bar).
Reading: 0.1 (bar)
